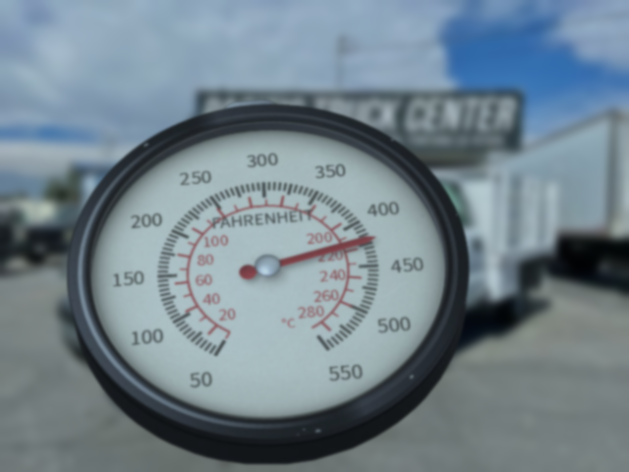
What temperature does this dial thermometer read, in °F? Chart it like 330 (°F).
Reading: 425 (°F)
